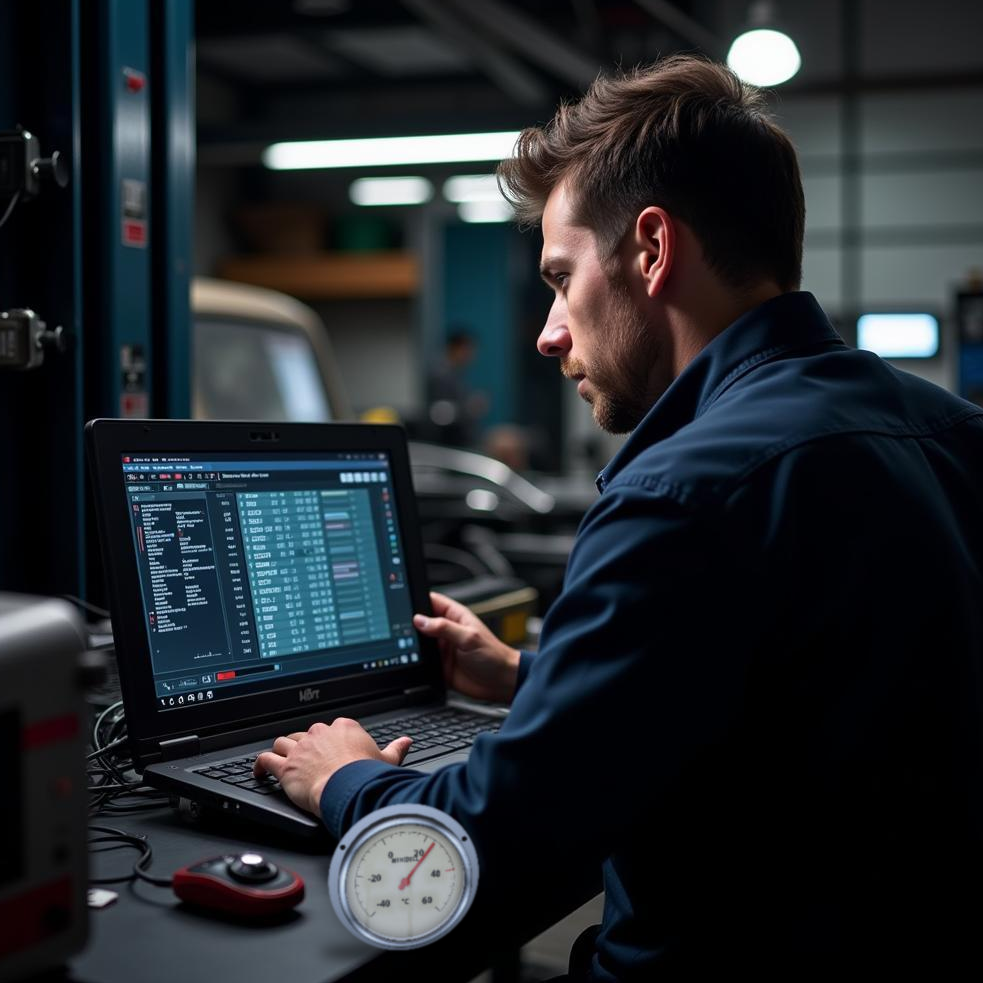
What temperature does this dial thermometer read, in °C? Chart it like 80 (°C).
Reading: 24 (°C)
